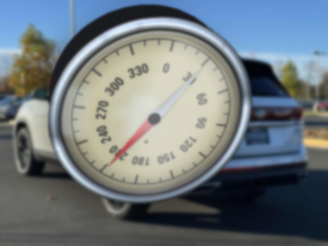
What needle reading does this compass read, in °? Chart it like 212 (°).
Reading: 210 (°)
